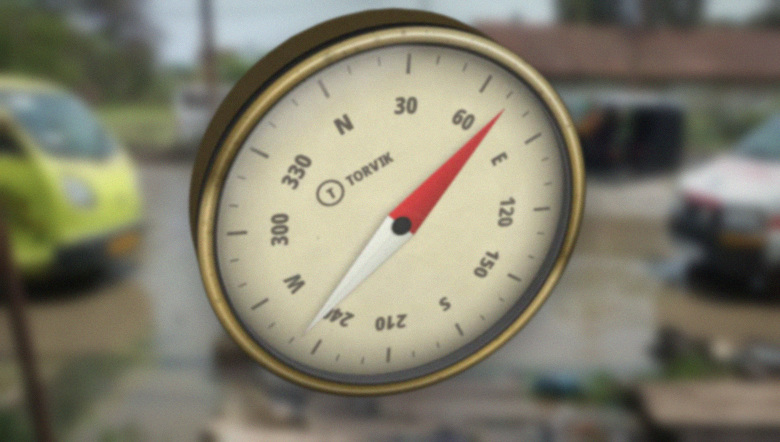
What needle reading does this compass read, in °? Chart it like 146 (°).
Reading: 70 (°)
